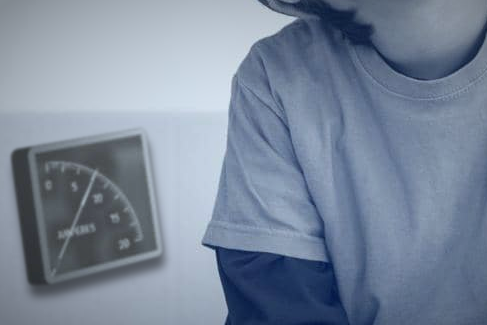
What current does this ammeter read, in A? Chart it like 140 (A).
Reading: 7.5 (A)
